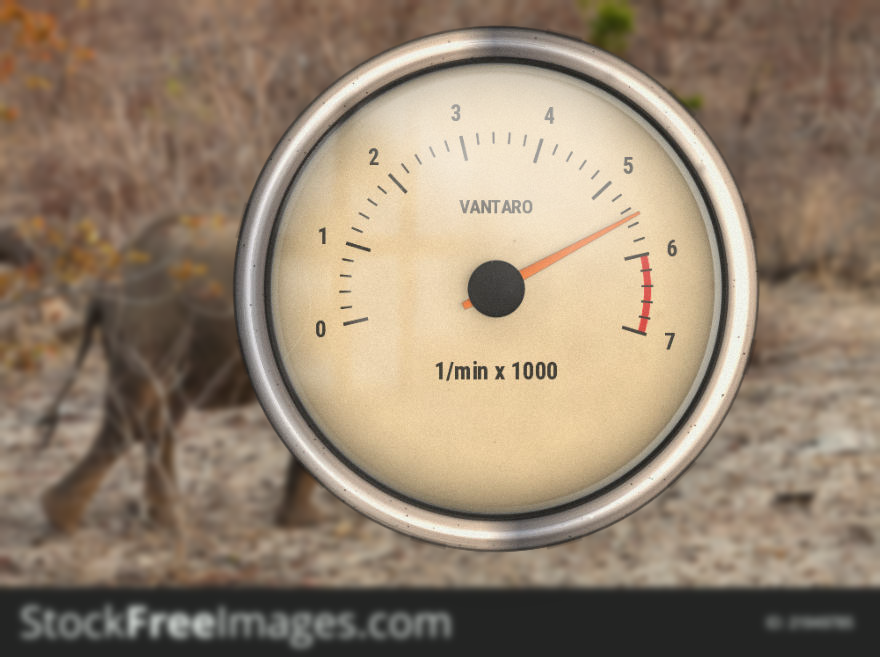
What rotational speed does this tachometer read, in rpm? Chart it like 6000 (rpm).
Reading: 5500 (rpm)
